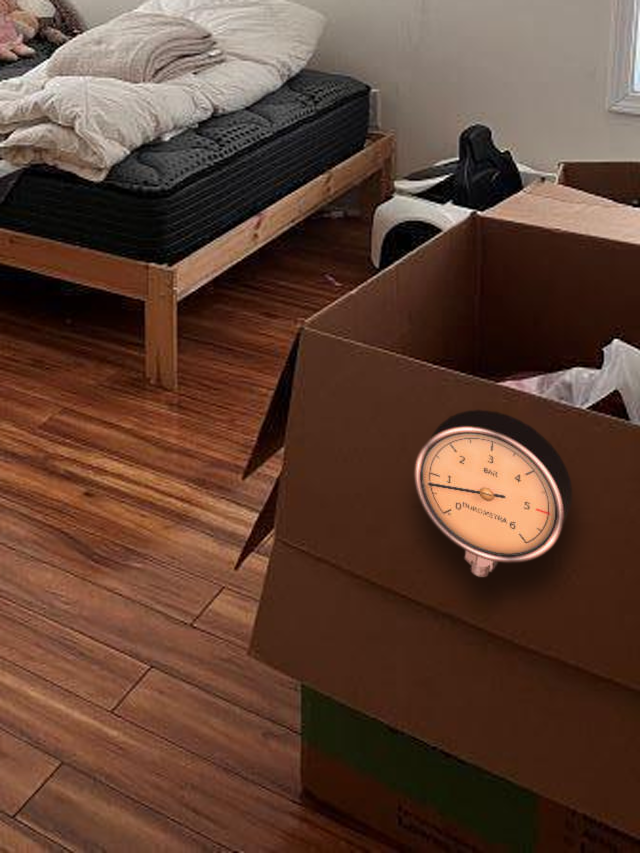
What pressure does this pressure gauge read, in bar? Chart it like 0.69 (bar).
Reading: 0.75 (bar)
